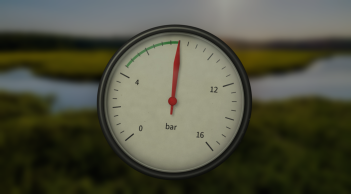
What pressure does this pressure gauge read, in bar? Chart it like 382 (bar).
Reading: 8 (bar)
